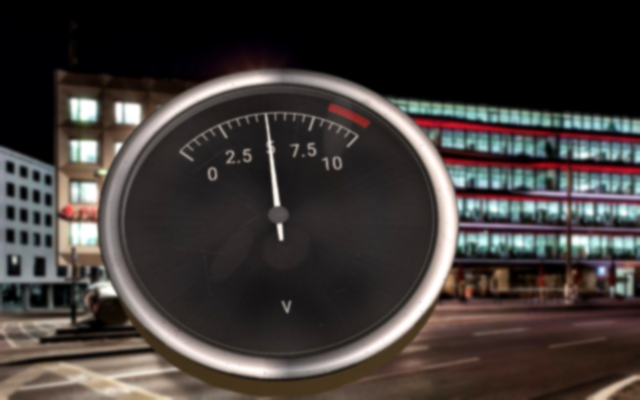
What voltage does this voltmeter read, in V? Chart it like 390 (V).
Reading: 5 (V)
